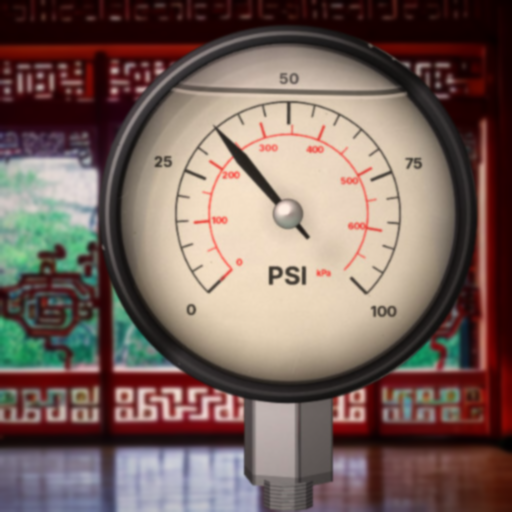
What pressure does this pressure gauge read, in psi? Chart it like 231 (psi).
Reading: 35 (psi)
